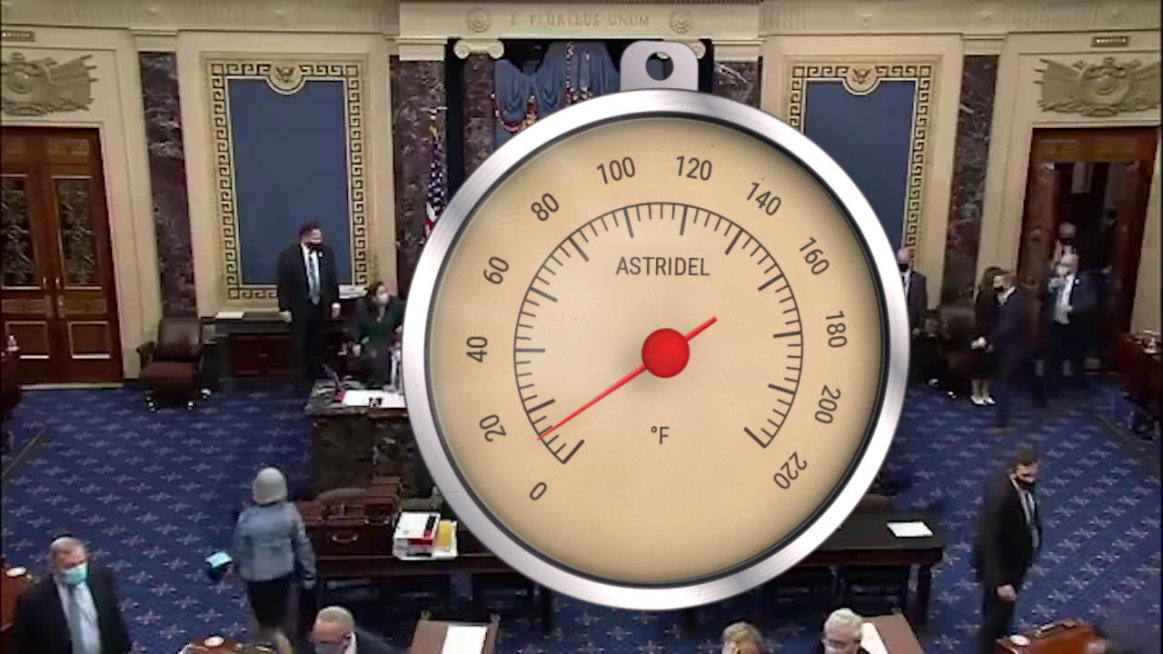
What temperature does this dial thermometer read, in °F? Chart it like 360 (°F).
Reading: 12 (°F)
